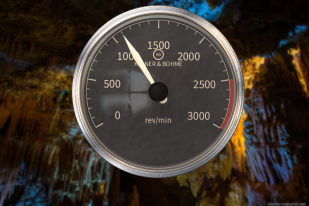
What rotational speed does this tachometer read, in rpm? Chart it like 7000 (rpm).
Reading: 1100 (rpm)
